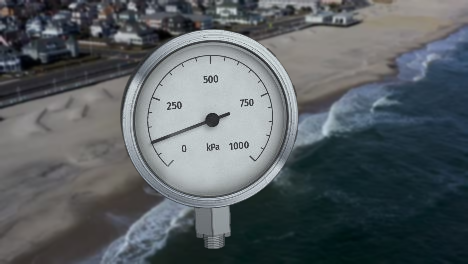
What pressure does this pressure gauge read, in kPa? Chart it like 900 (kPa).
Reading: 100 (kPa)
